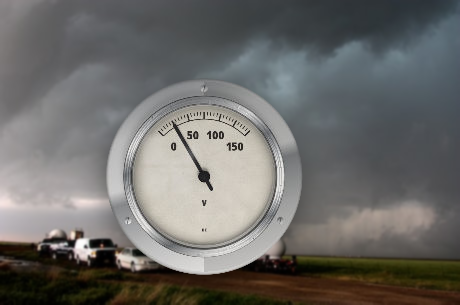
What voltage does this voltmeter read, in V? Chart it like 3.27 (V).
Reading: 25 (V)
